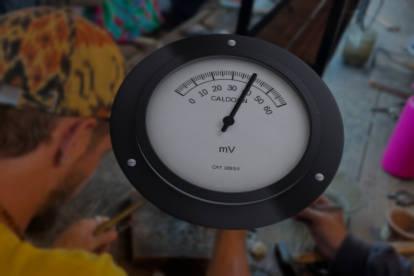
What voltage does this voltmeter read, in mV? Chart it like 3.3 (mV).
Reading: 40 (mV)
